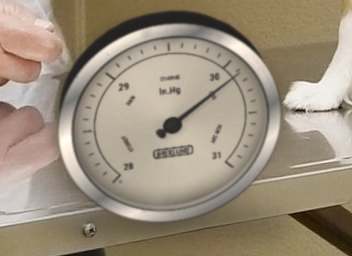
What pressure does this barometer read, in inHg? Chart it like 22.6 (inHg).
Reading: 30.1 (inHg)
